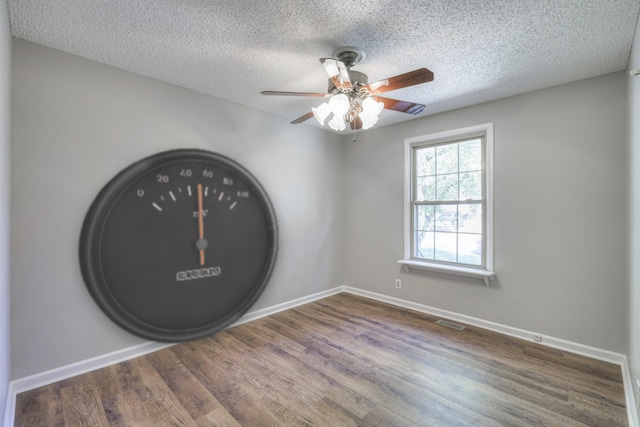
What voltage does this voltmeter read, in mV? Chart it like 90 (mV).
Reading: 50 (mV)
